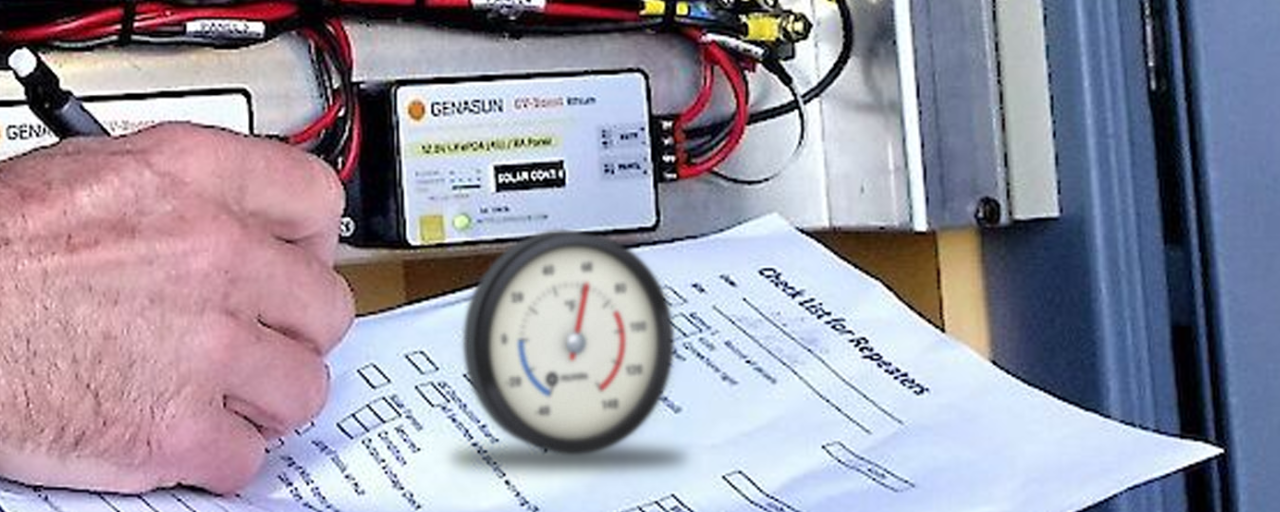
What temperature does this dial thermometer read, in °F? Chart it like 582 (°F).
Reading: 60 (°F)
